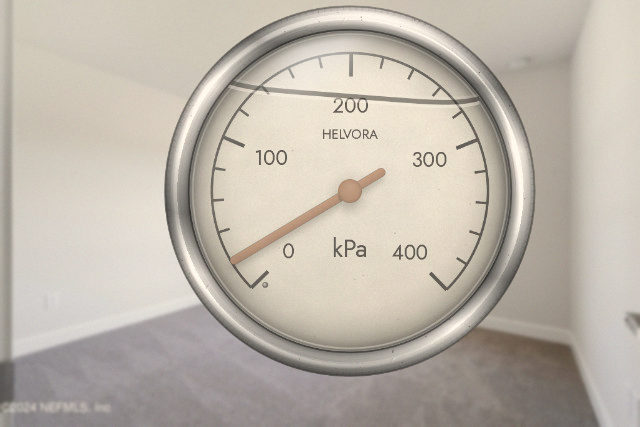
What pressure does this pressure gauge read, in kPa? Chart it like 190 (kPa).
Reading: 20 (kPa)
